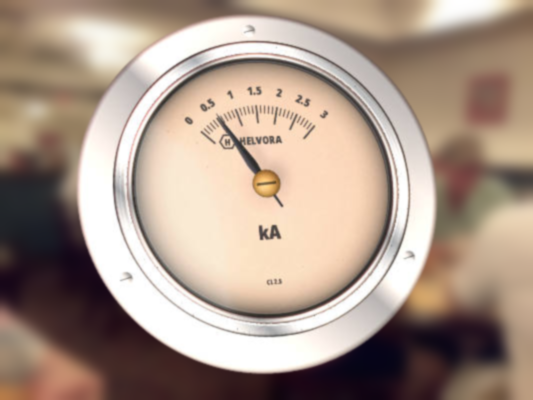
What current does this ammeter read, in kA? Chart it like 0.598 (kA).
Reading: 0.5 (kA)
